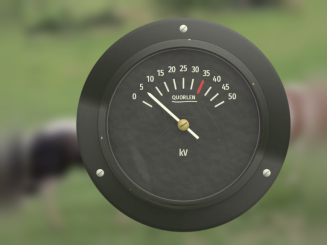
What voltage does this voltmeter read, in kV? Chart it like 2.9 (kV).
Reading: 5 (kV)
